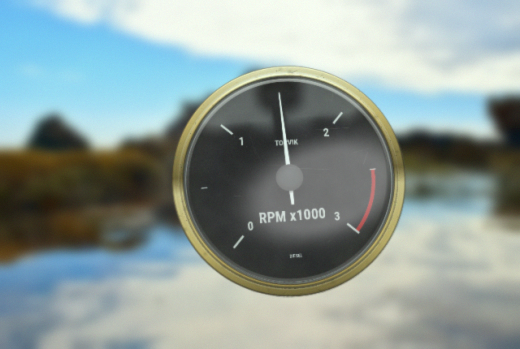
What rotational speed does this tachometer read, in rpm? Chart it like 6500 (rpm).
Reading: 1500 (rpm)
